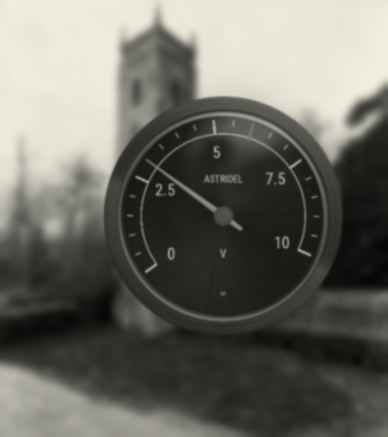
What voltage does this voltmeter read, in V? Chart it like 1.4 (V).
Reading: 3 (V)
